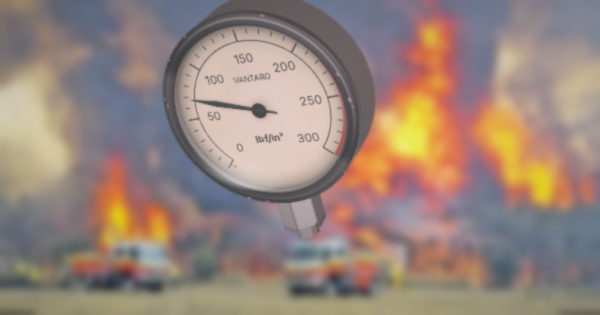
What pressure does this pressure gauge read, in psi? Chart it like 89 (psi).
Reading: 70 (psi)
